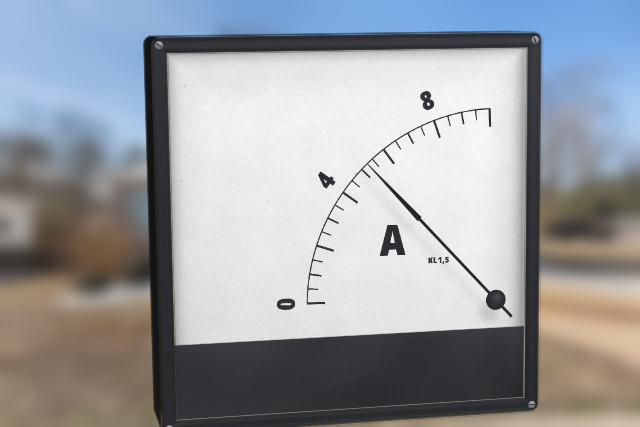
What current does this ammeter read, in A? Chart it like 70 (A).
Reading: 5.25 (A)
